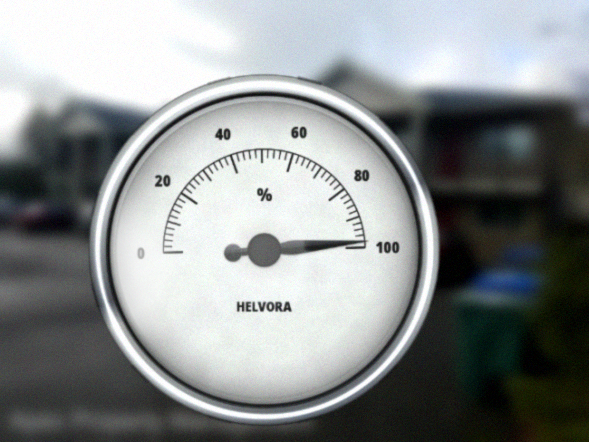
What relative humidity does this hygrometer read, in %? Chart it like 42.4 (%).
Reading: 98 (%)
